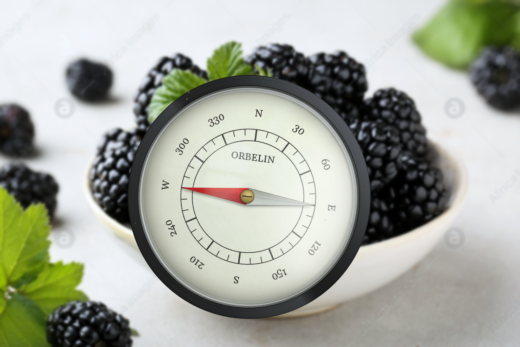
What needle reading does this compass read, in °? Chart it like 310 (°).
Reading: 270 (°)
